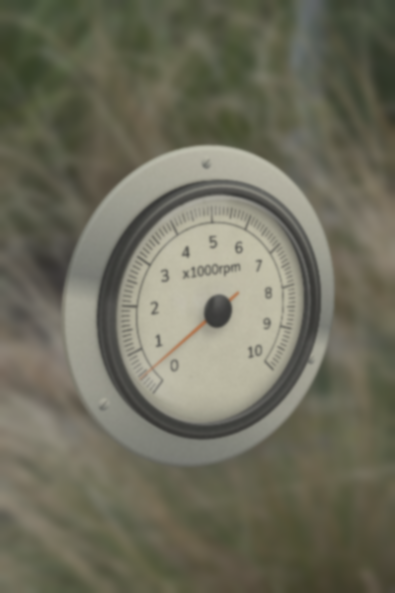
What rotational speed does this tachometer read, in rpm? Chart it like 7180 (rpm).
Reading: 500 (rpm)
